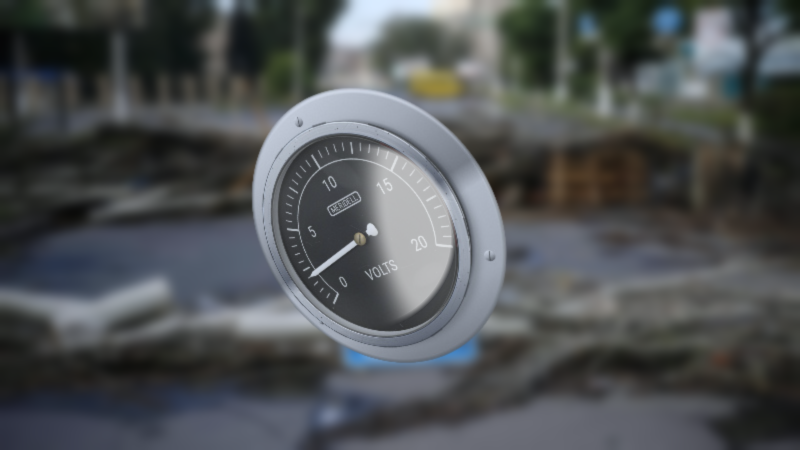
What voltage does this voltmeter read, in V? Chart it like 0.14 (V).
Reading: 2 (V)
